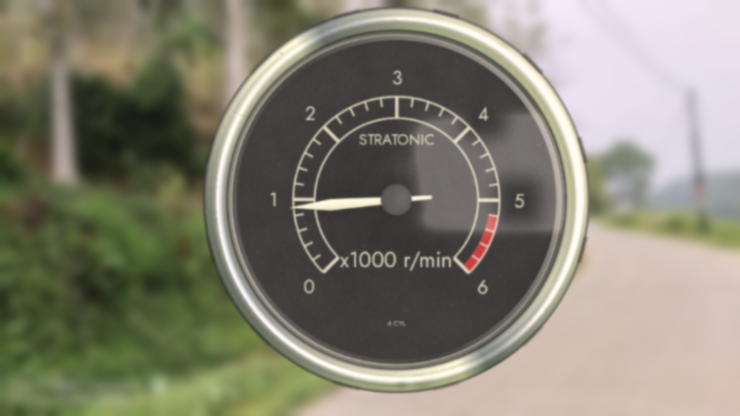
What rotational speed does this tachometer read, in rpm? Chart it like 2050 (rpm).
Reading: 900 (rpm)
